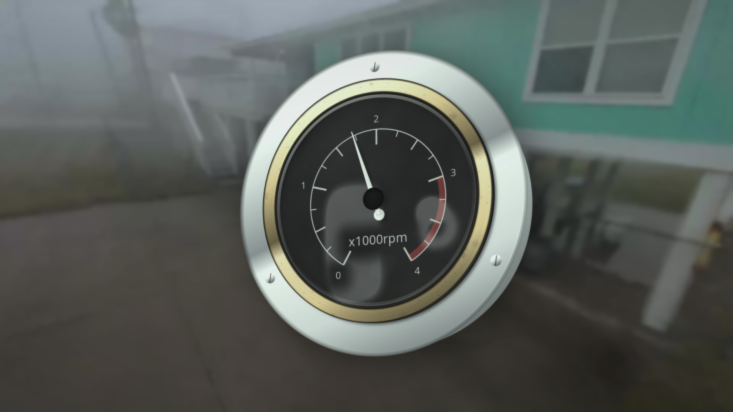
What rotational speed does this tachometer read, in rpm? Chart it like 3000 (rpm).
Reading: 1750 (rpm)
